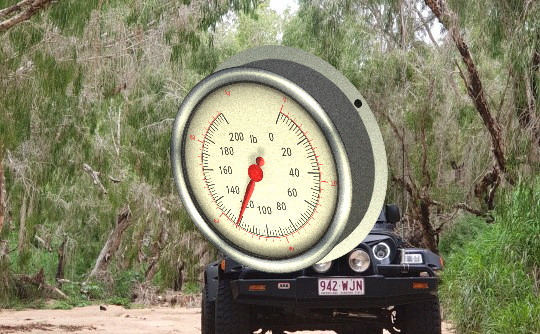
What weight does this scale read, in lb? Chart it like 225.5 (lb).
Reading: 120 (lb)
